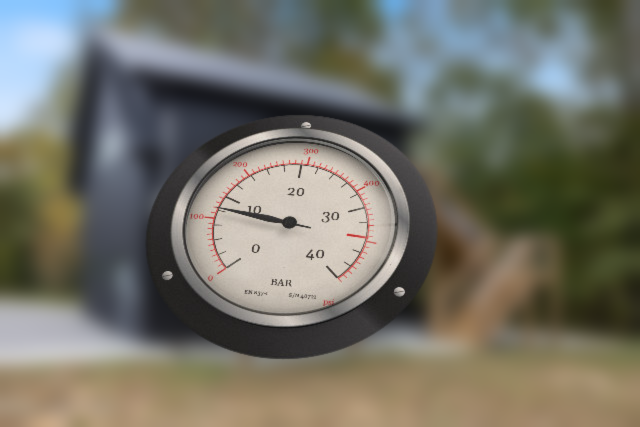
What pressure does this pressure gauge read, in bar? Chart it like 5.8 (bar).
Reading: 8 (bar)
